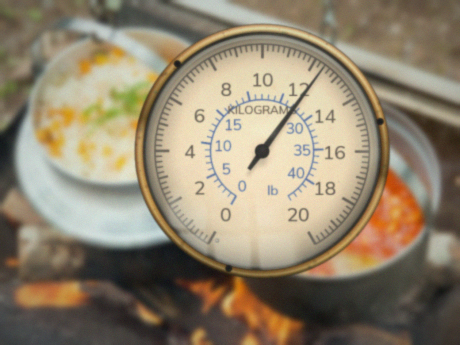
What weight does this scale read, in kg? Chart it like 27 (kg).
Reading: 12.4 (kg)
